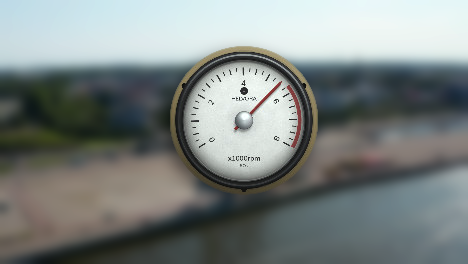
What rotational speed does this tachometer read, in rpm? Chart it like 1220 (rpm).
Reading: 5500 (rpm)
